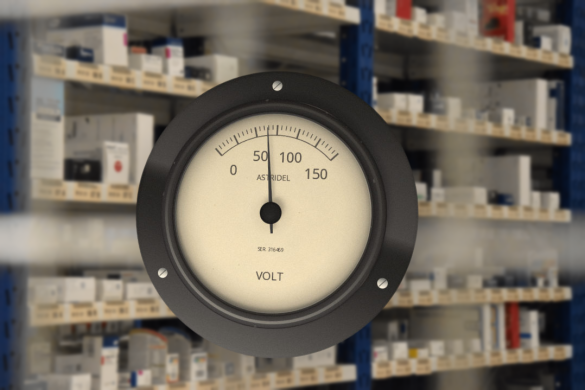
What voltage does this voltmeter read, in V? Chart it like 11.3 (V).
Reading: 65 (V)
